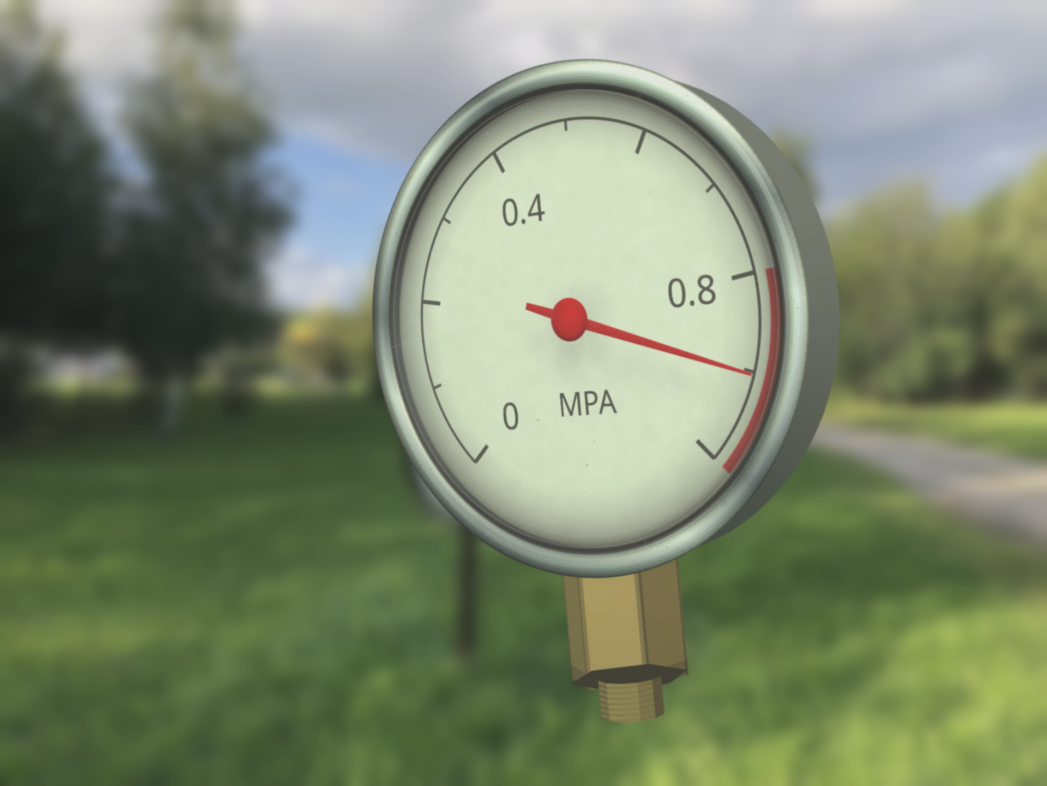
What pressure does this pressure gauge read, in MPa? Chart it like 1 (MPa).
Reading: 0.9 (MPa)
